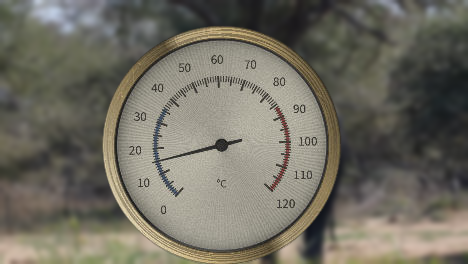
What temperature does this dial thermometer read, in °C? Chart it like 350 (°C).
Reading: 15 (°C)
